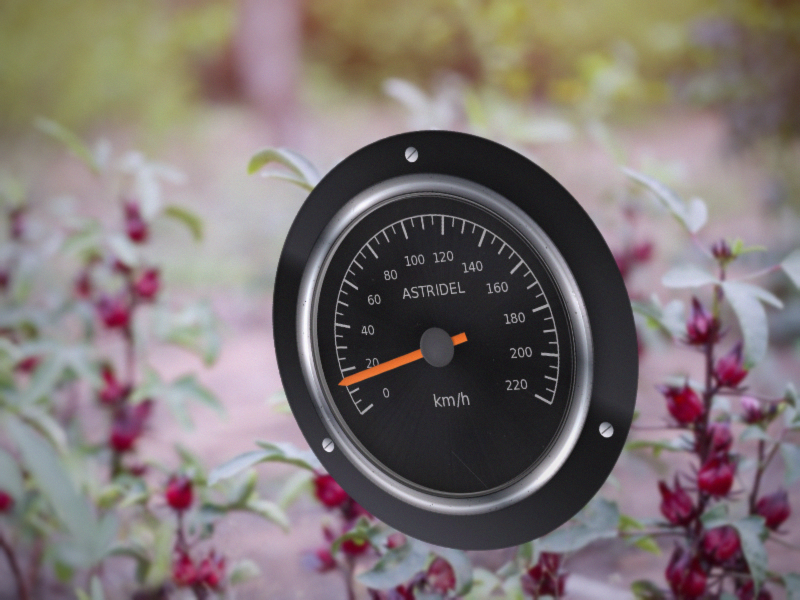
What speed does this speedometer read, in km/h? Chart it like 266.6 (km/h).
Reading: 15 (km/h)
